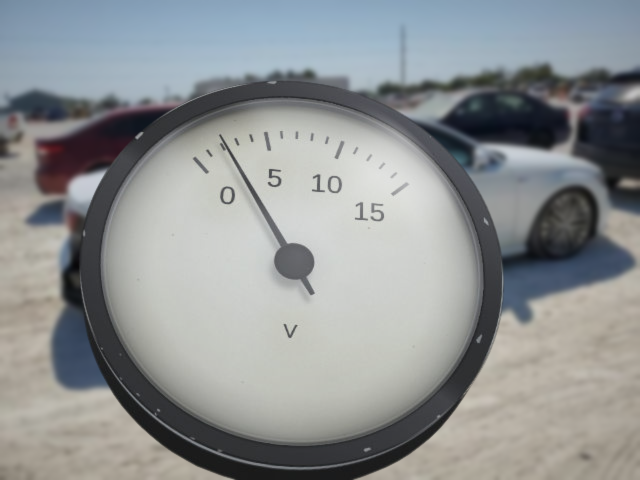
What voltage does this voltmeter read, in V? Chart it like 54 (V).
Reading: 2 (V)
